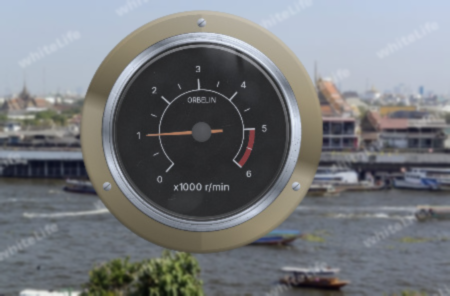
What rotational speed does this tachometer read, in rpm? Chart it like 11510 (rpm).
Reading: 1000 (rpm)
